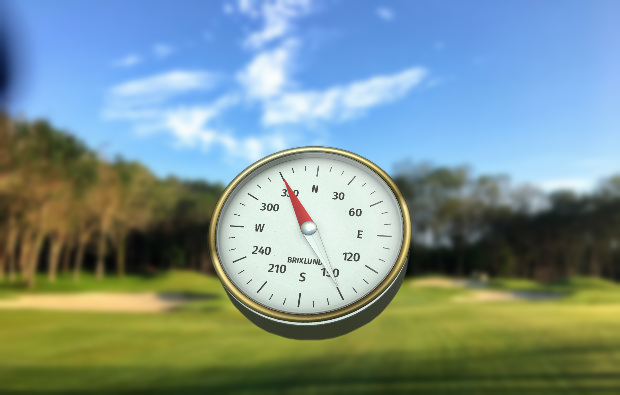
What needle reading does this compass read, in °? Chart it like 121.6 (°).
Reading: 330 (°)
